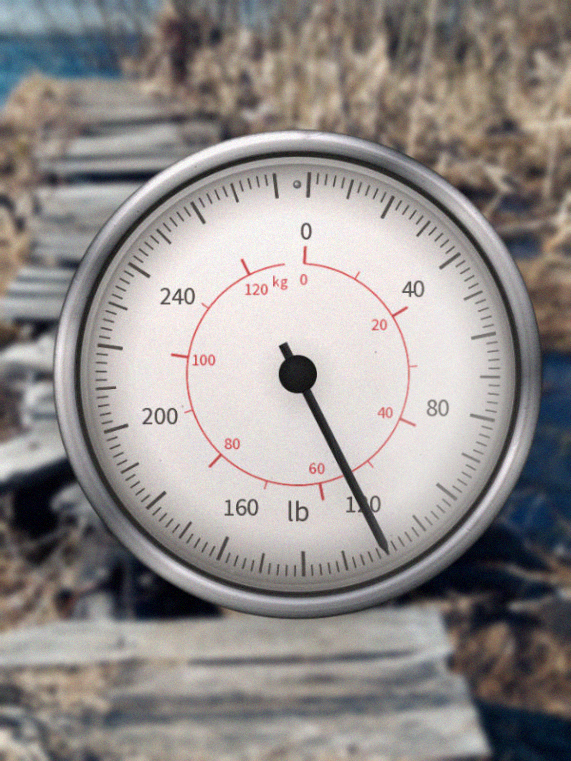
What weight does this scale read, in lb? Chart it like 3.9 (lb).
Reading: 120 (lb)
